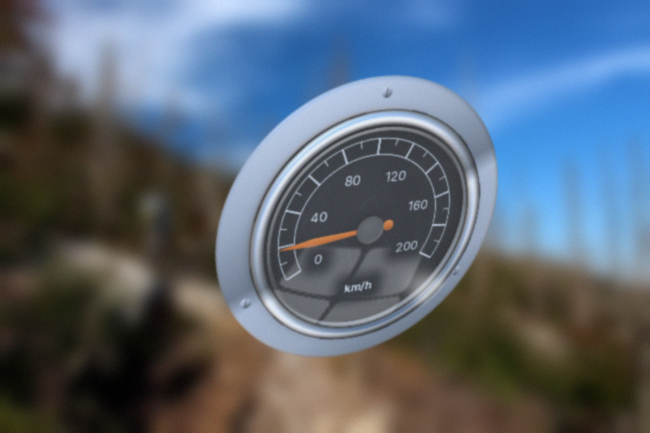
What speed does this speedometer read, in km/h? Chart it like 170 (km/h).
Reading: 20 (km/h)
